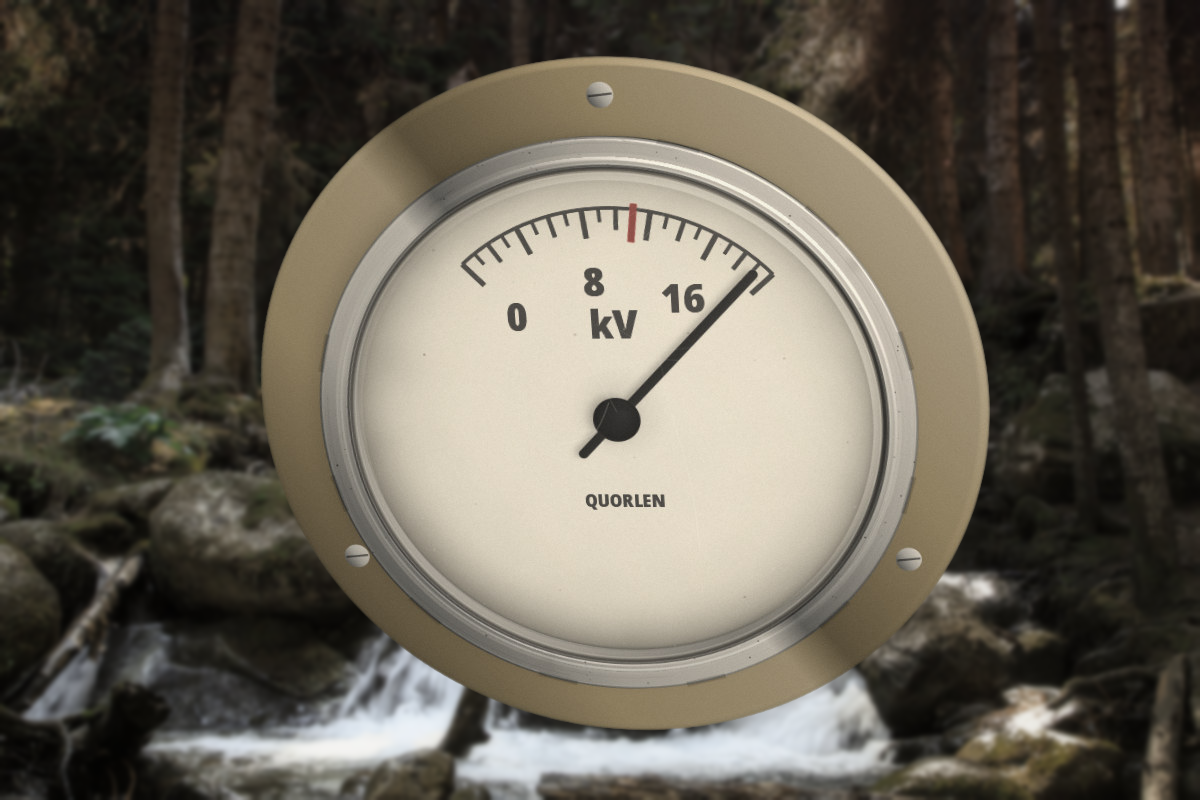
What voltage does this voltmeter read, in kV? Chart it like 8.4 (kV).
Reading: 19 (kV)
